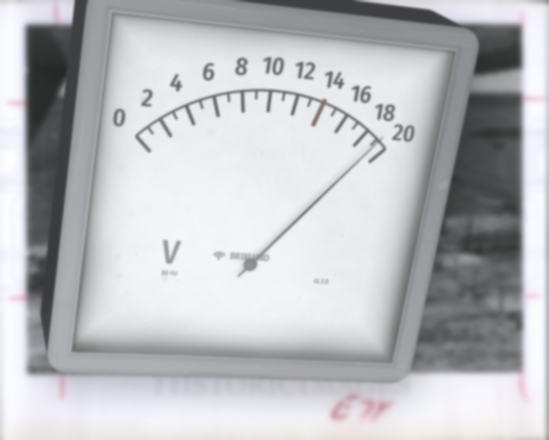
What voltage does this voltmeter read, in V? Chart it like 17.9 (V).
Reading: 19 (V)
